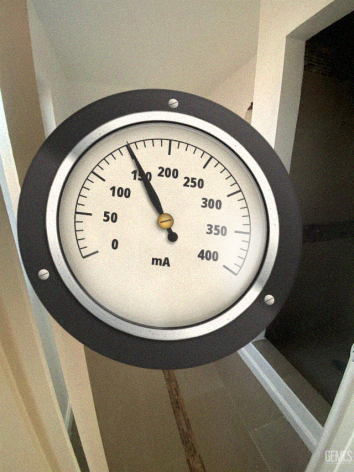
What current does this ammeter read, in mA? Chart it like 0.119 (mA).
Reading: 150 (mA)
